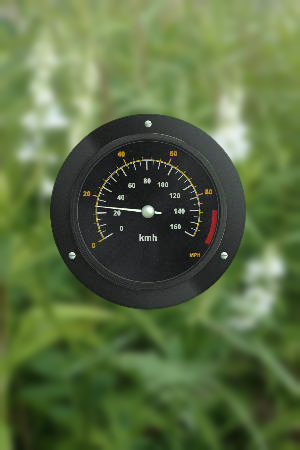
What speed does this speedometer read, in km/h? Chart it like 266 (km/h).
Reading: 25 (km/h)
